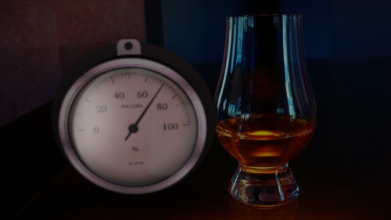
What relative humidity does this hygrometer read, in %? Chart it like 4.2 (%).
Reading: 70 (%)
